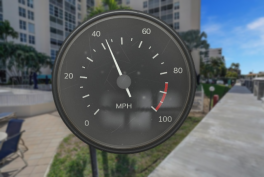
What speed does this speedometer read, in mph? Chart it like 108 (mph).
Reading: 42.5 (mph)
